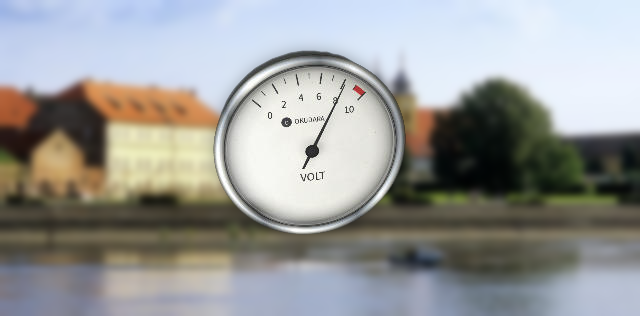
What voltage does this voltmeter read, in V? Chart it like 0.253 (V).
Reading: 8 (V)
